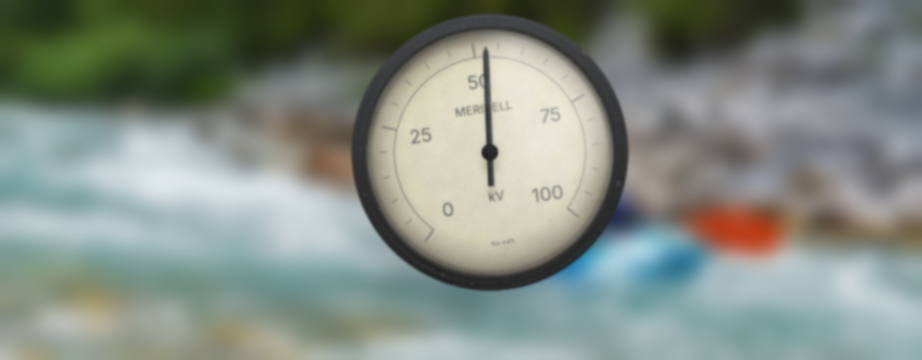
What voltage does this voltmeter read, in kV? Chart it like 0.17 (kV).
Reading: 52.5 (kV)
